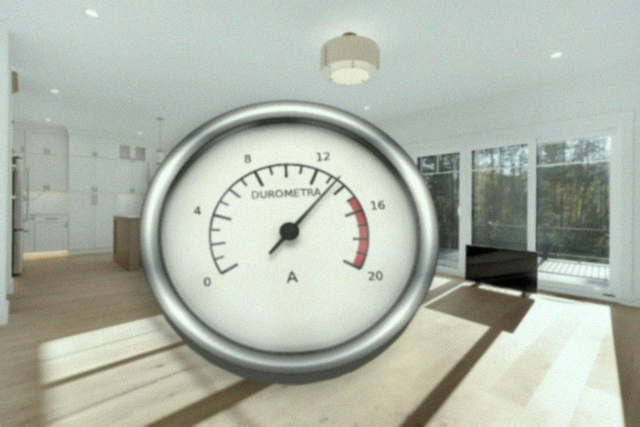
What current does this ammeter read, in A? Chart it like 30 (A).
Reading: 13.5 (A)
